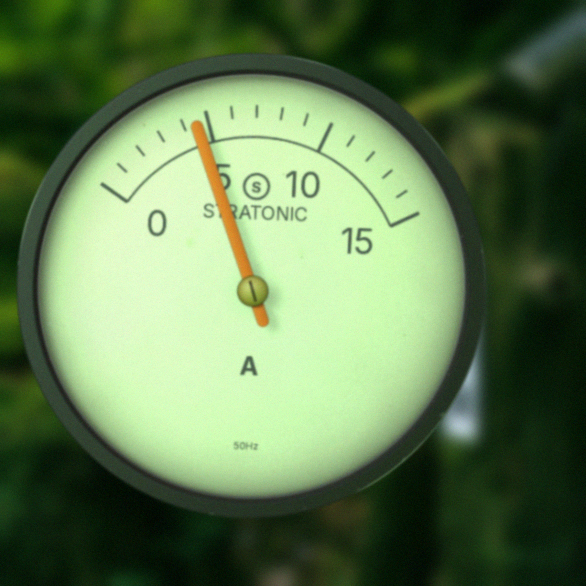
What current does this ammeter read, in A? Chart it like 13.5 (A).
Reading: 4.5 (A)
